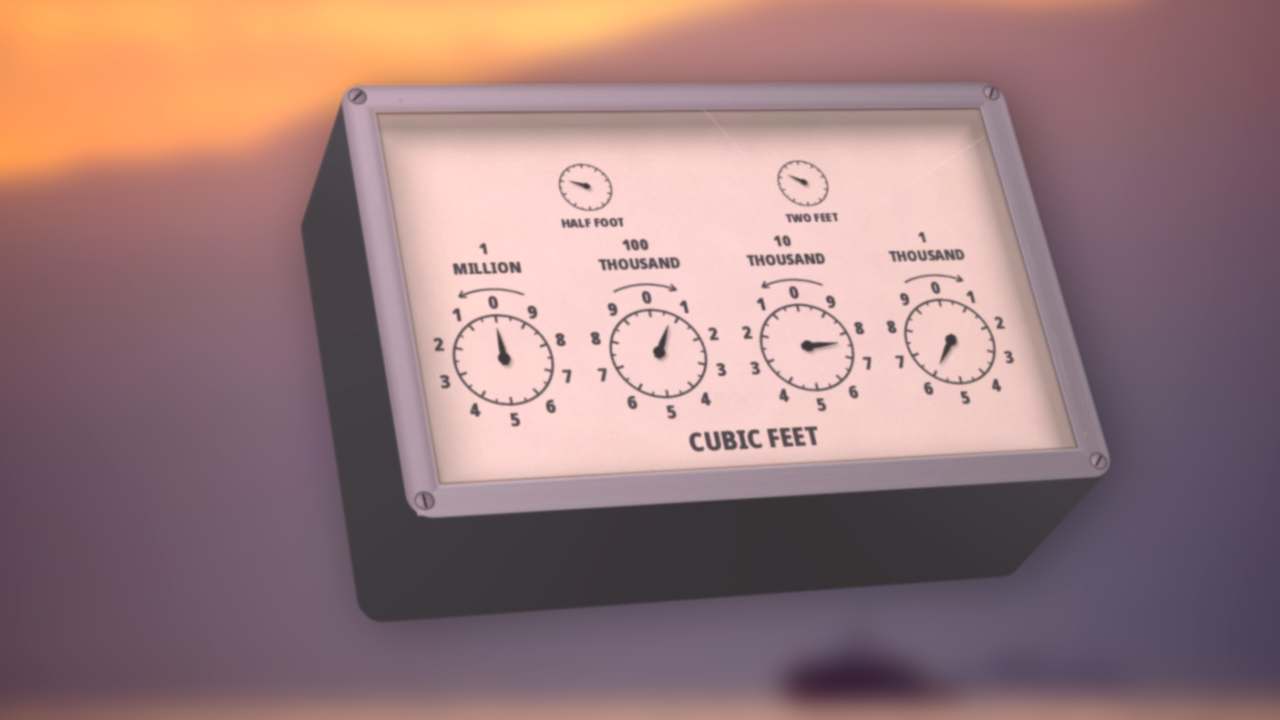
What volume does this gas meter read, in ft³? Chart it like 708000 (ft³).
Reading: 7600 (ft³)
